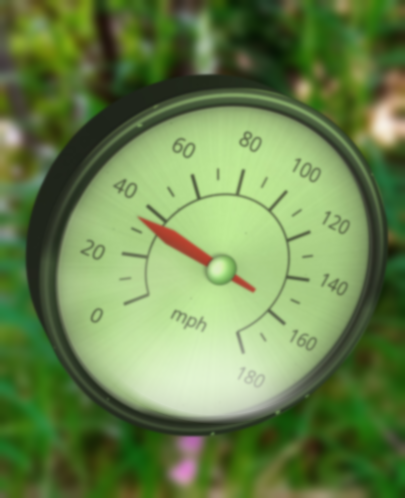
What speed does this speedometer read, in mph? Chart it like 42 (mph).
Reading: 35 (mph)
